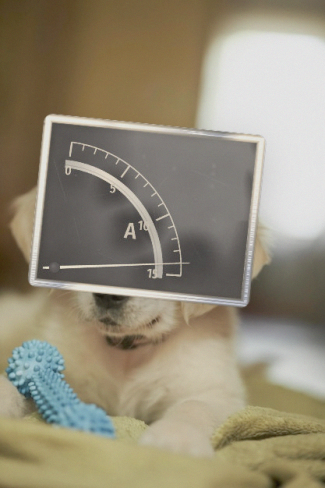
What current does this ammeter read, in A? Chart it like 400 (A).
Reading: 14 (A)
